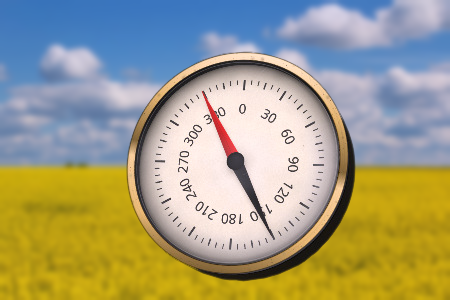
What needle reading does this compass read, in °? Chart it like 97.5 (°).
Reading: 330 (°)
